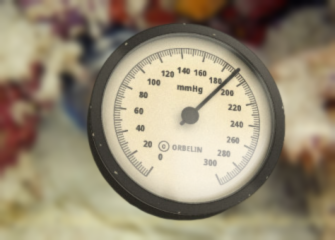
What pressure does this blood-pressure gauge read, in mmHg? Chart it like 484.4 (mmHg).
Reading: 190 (mmHg)
